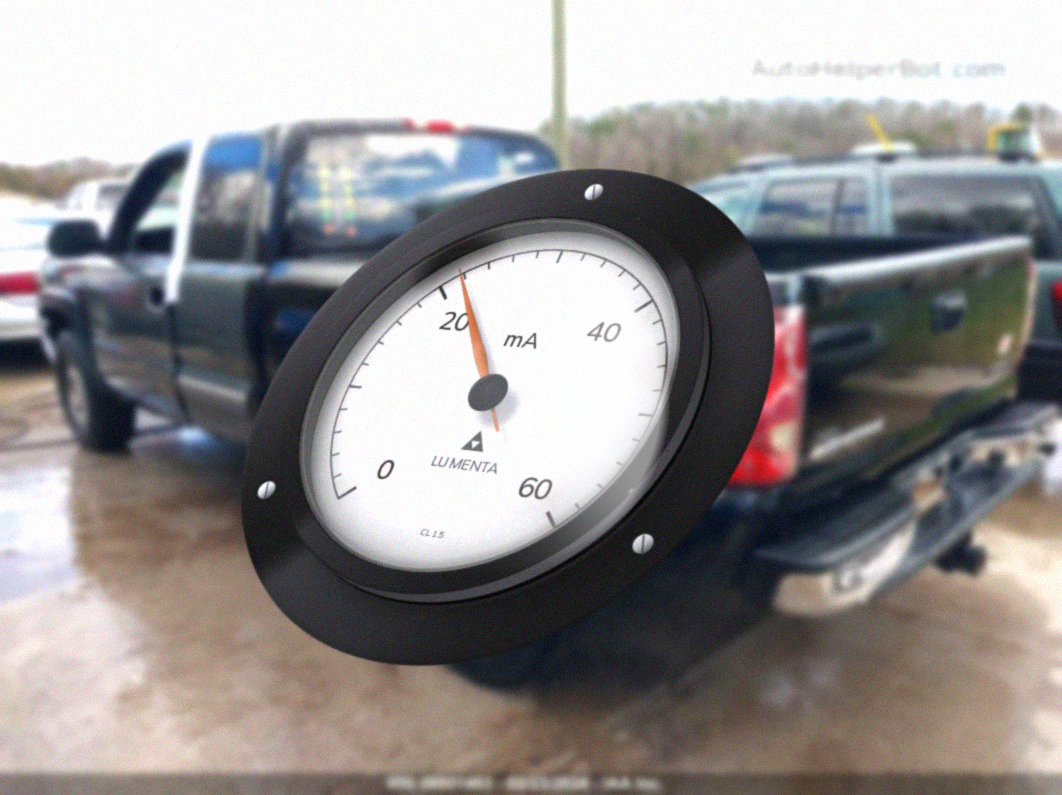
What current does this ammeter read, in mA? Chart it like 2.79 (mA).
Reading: 22 (mA)
